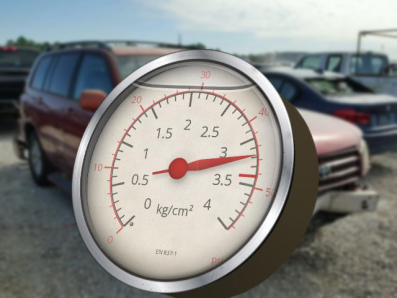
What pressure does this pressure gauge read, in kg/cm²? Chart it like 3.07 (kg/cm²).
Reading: 3.2 (kg/cm²)
